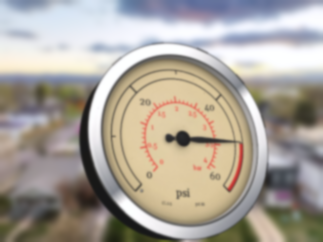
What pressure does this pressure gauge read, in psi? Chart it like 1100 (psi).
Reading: 50 (psi)
